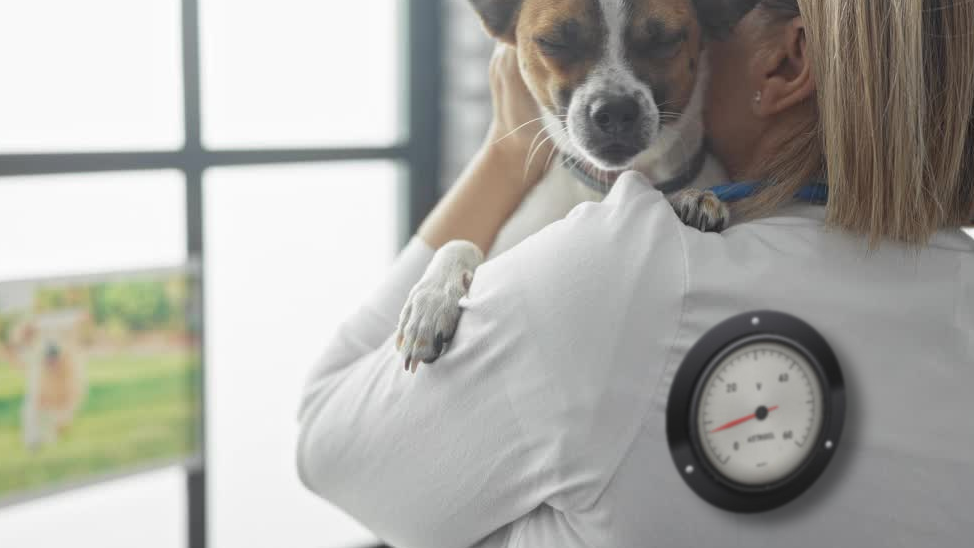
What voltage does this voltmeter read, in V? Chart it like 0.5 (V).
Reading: 8 (V)
